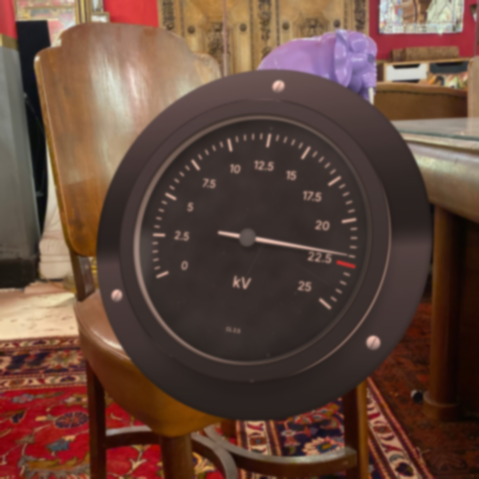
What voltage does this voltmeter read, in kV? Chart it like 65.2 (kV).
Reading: 22 (kV)
